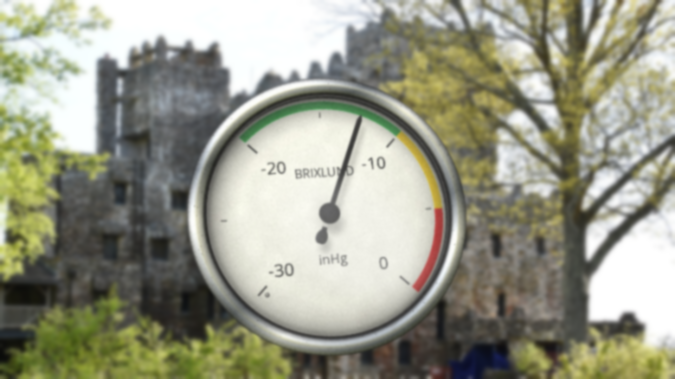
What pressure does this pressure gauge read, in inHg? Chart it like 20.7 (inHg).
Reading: -12.5 (inHg)
